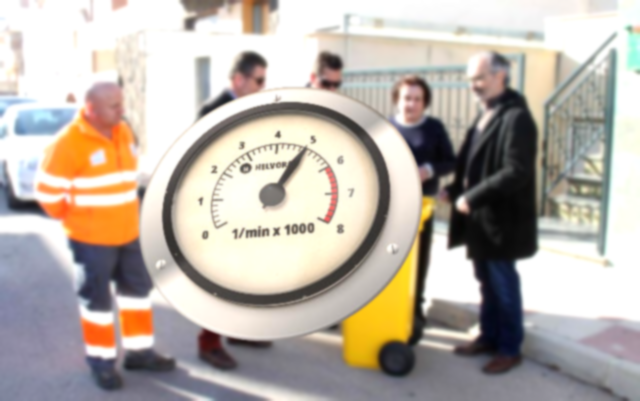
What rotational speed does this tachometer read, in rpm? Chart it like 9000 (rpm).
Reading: 5000 (rpm)
